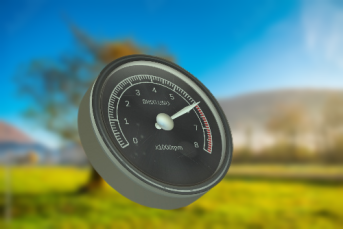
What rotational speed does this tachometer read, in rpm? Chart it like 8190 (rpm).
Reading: 6000 (rpm)
